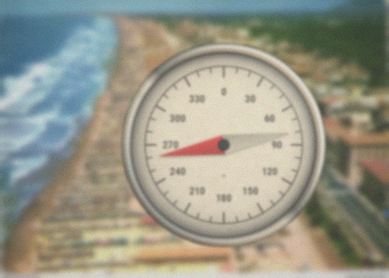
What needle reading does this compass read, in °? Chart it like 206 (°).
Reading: 260 (°)
